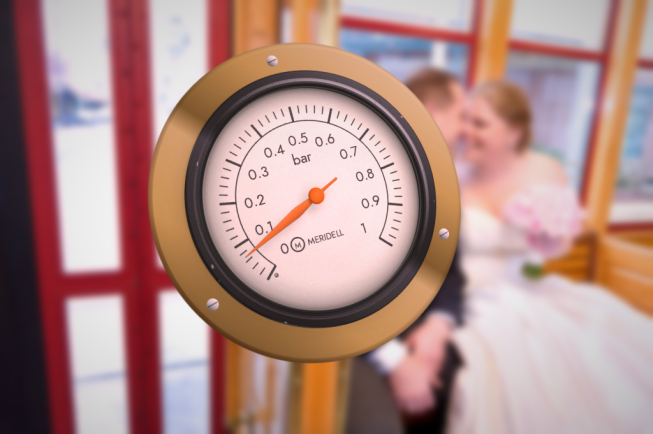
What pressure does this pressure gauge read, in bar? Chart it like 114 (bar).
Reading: 0.07 (bar)
